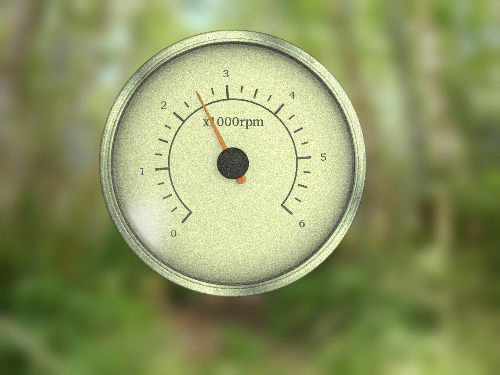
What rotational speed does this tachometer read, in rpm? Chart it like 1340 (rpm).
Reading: 2500 (rpm)
